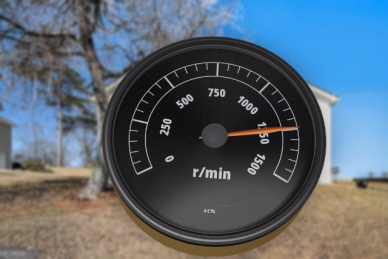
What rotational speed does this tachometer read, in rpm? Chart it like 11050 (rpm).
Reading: 1250 (rpm)
